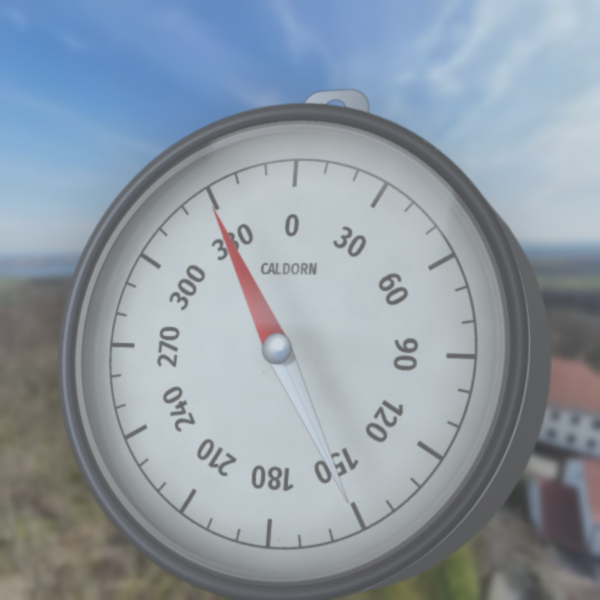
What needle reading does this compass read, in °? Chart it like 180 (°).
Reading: 330 (°)
